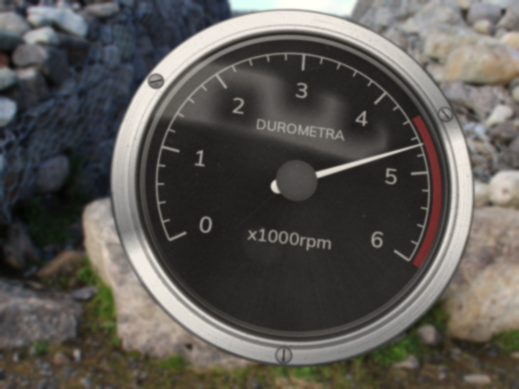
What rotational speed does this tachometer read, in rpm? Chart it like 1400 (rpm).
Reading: 4700 (rpm)
